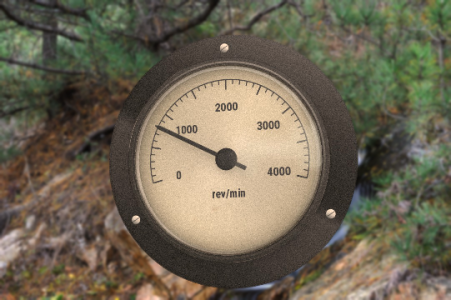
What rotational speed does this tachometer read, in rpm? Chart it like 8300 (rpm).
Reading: 800 (rpm)
